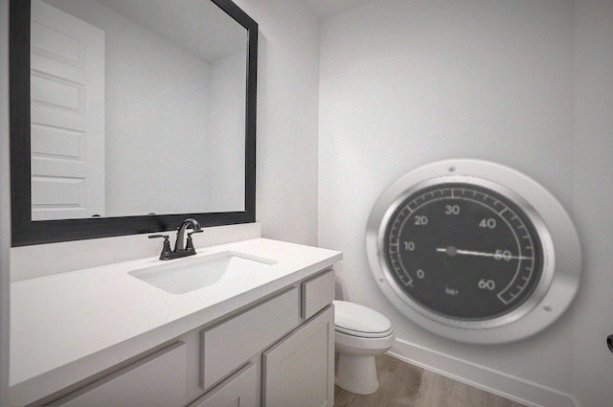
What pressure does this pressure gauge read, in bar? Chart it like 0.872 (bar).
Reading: 50 (bar)
